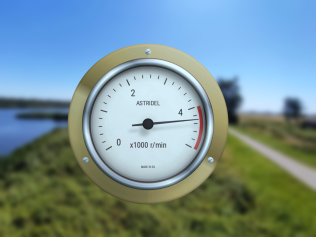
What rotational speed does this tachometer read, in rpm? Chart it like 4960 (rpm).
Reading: 4300 (rpm)
